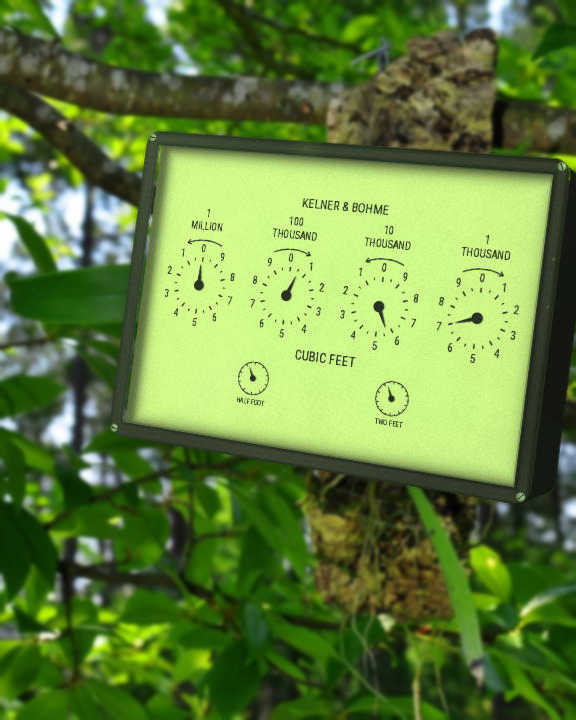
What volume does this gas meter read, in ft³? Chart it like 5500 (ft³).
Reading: 5700 (ft³)
